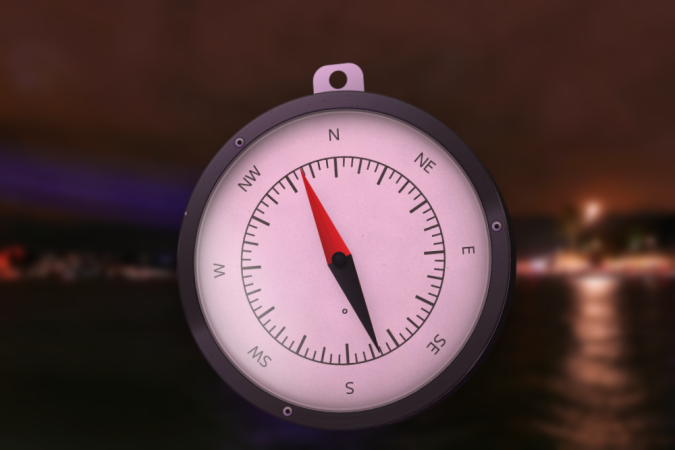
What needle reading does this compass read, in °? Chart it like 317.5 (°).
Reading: 340 (°)
